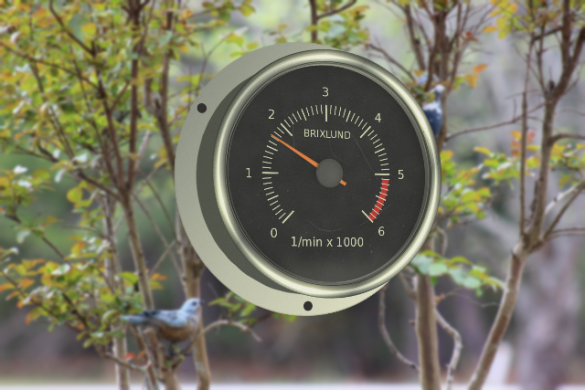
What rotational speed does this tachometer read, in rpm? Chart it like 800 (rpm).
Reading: 1700 (rpm)
